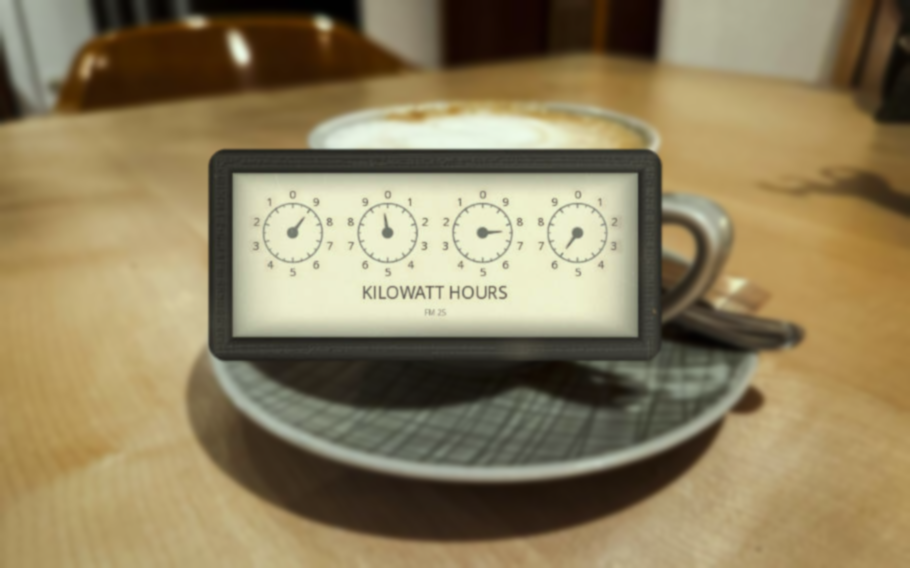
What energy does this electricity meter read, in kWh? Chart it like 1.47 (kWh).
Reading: 8976 (kWh)
